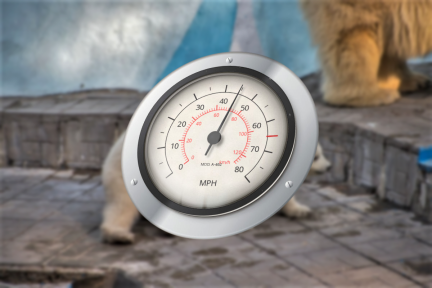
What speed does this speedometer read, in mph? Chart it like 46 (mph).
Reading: 45 (mph)
